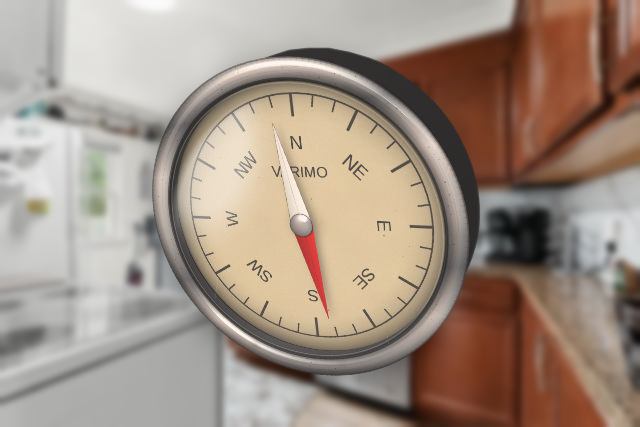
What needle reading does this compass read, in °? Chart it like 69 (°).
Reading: 170 (°)
